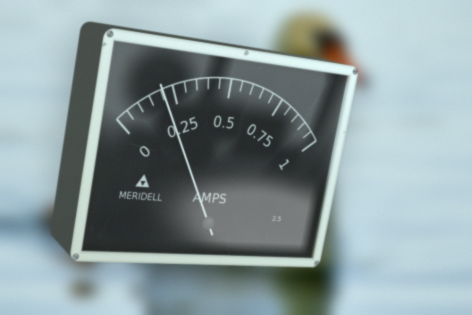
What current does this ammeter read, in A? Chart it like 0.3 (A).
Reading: 0.2 (A)
